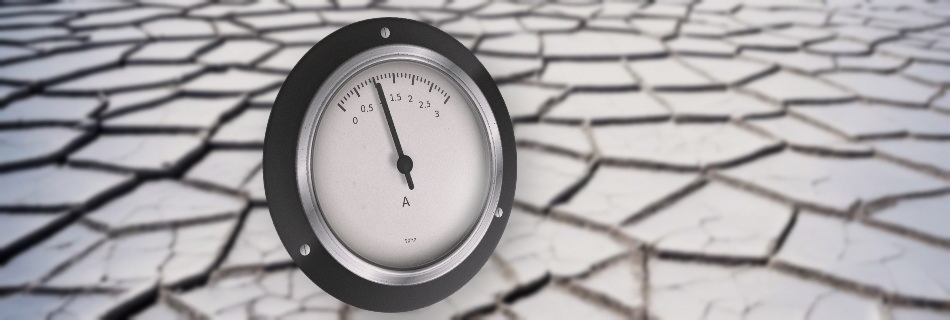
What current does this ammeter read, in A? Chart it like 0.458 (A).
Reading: 1 (A)
